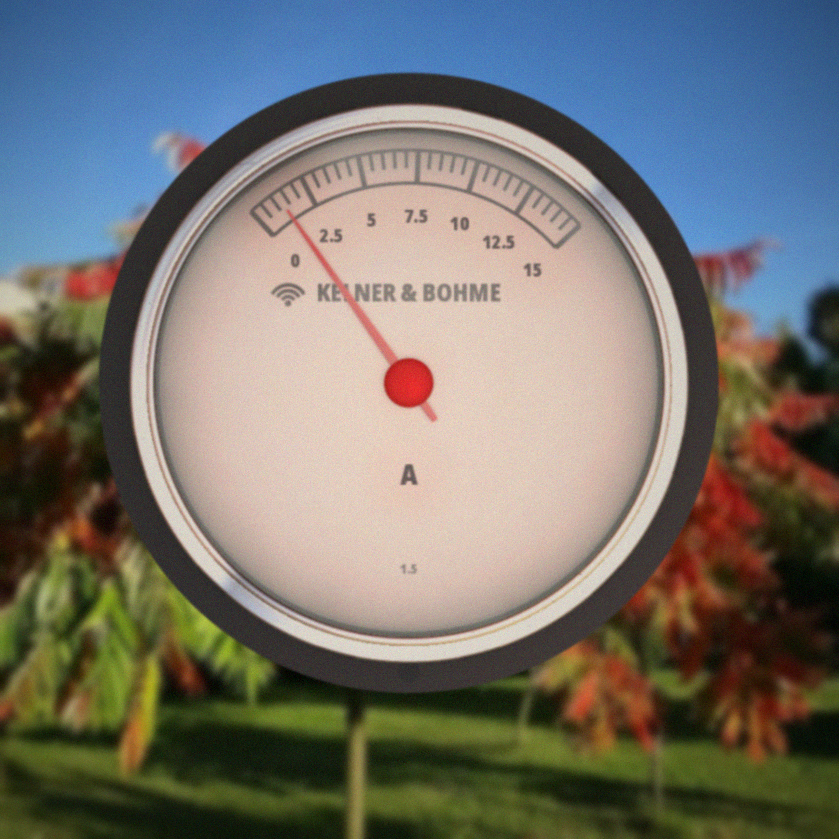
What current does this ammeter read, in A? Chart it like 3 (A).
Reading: 1.25 (A)
